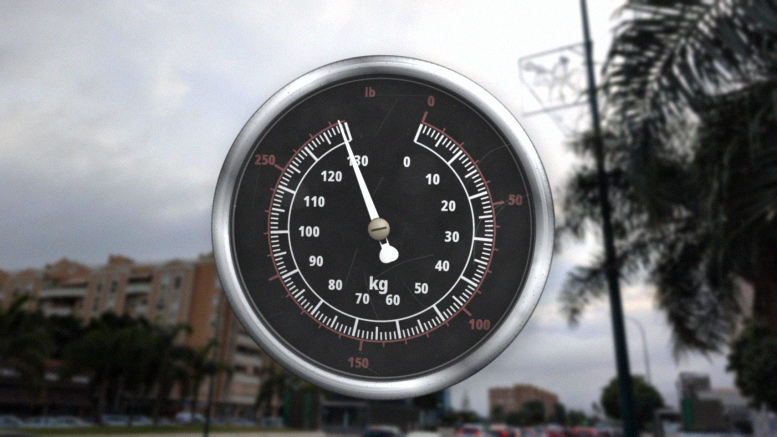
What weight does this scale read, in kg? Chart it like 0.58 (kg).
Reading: 129 (kg)
